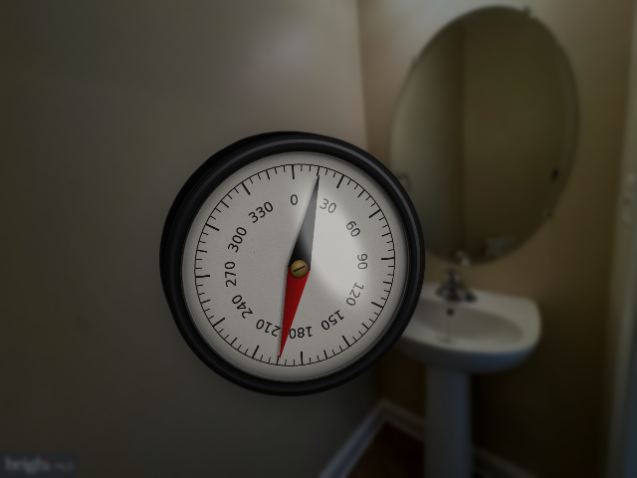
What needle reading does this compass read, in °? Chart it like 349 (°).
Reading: 195 (°)
